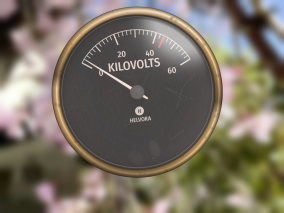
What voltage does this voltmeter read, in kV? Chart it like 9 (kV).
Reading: 2 (kV)
